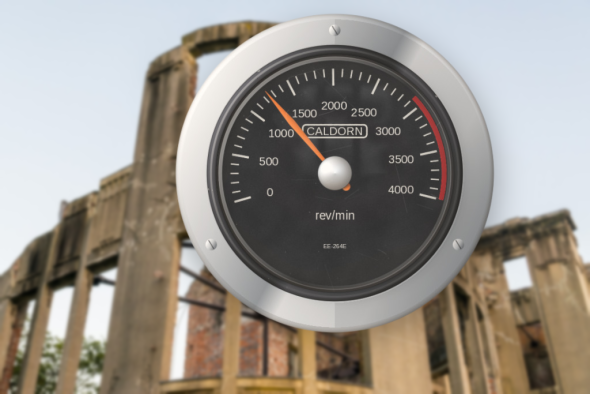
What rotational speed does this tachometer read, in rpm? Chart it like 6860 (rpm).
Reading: 1250 (rpm)
